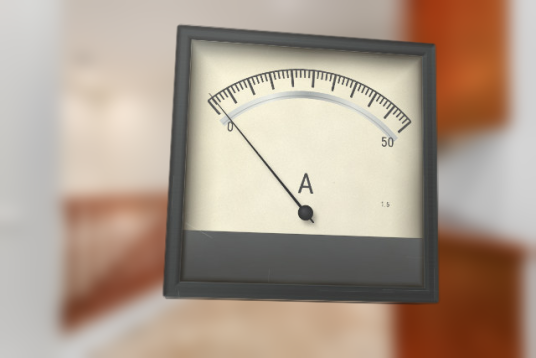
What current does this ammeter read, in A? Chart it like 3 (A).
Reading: 1 (A)
